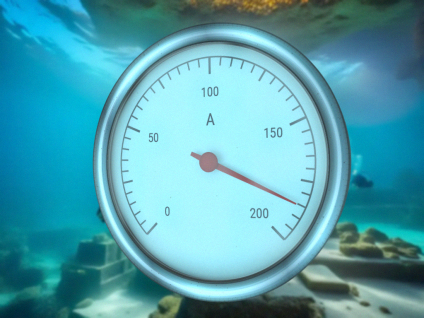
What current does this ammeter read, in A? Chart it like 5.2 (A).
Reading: 185 (A)
